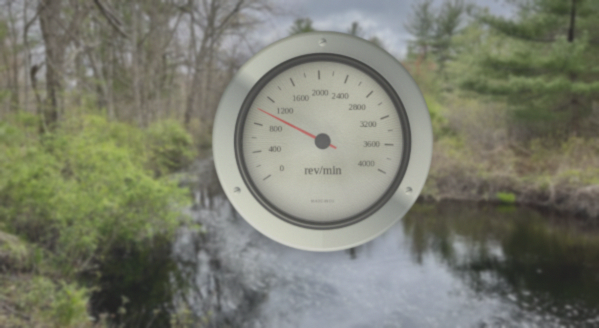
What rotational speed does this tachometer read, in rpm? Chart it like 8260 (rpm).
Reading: 1000 (rpm)
